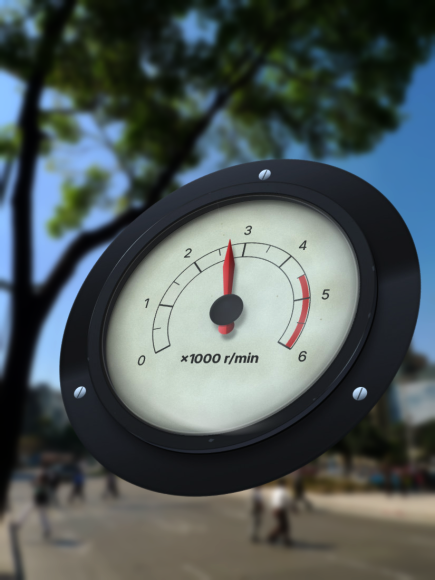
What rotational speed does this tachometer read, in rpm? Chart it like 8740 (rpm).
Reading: 2750 (rpm)
